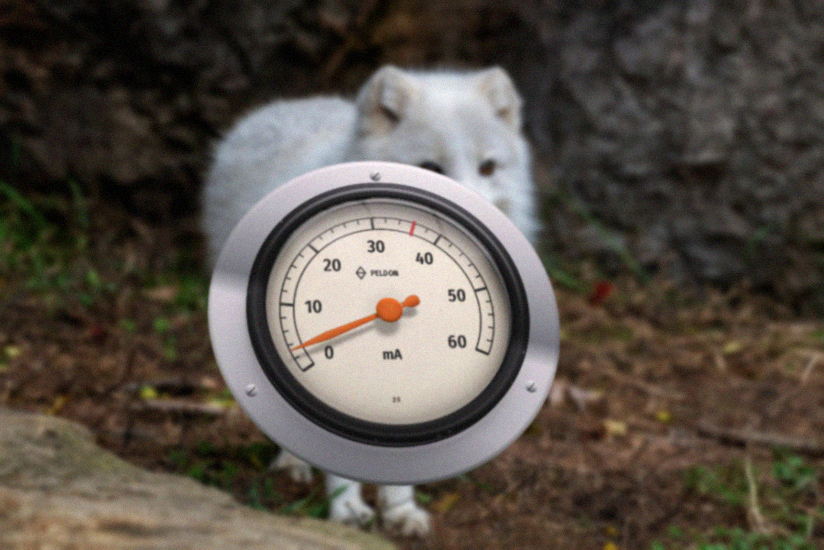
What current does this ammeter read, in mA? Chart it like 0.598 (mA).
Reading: 3 (mA)
